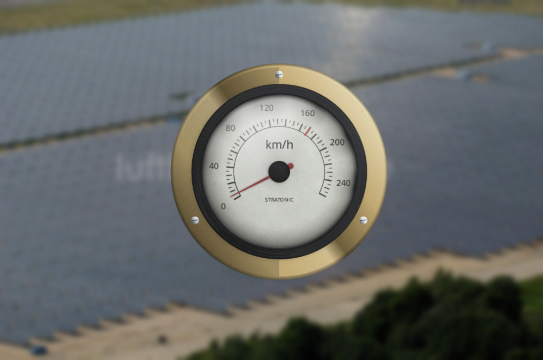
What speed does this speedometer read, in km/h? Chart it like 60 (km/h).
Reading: 5 (km/h)
